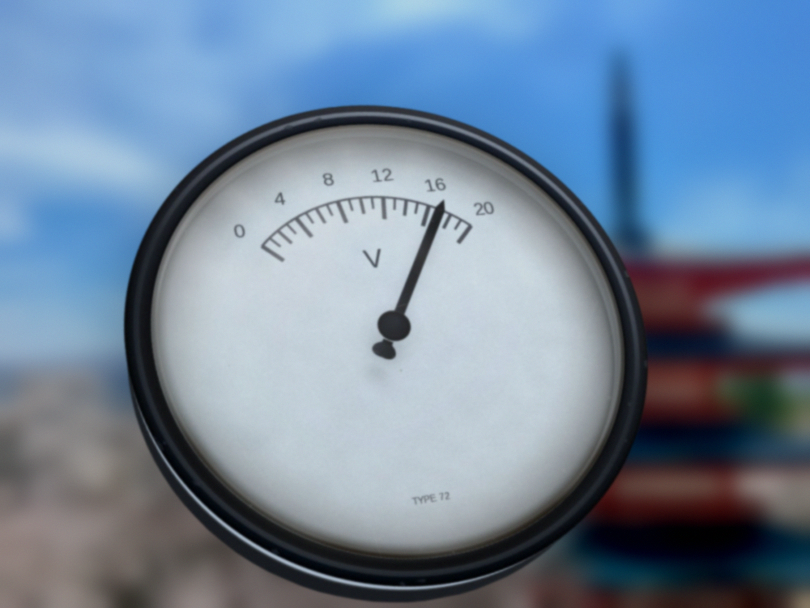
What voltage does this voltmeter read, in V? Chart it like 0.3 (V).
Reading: 17 (V)
